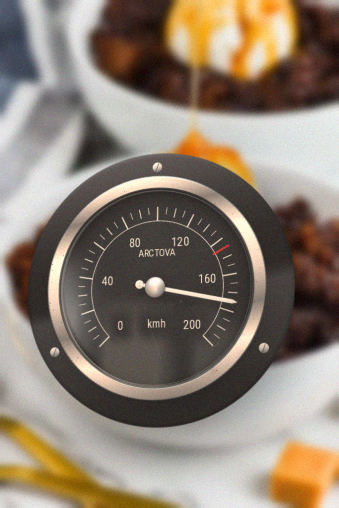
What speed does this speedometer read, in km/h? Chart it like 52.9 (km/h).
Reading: 175 (km/h)
